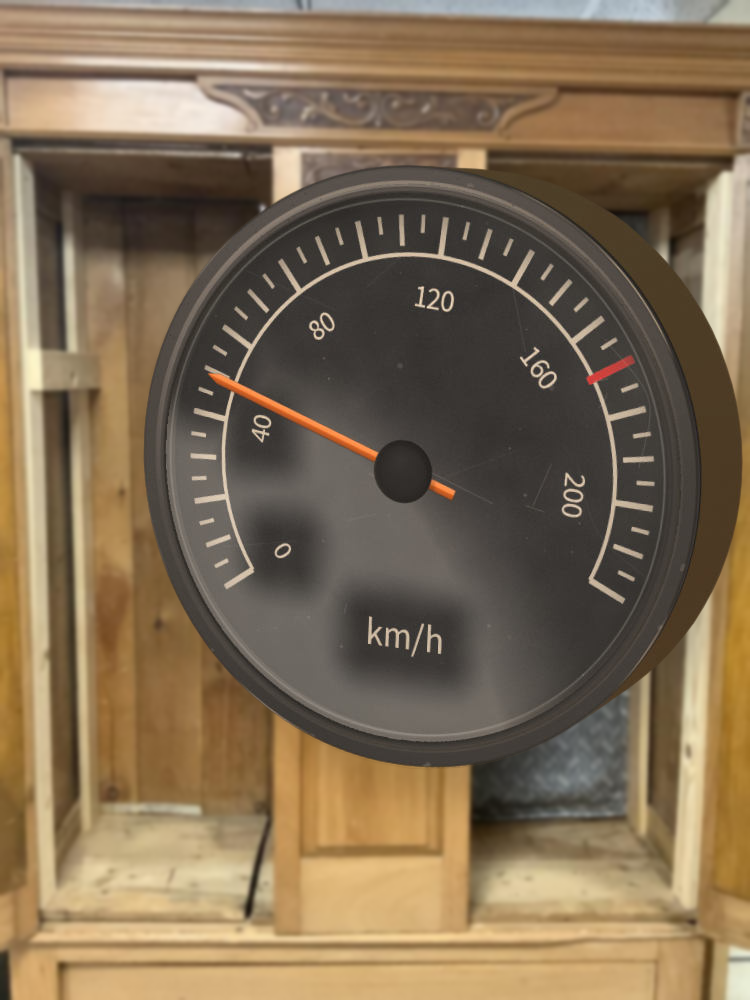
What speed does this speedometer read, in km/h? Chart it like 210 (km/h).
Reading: 50 (km/h)
